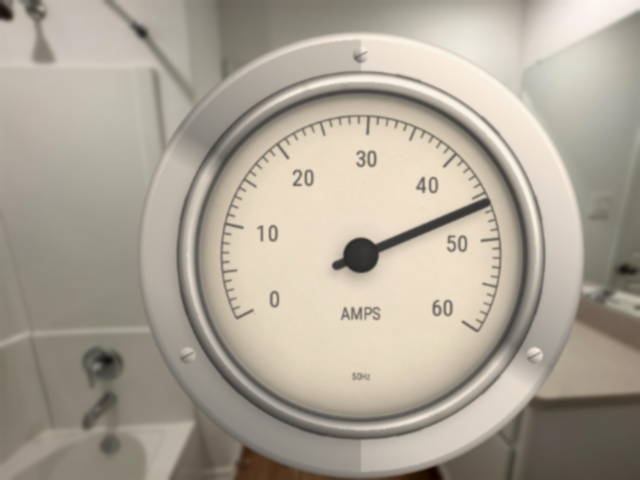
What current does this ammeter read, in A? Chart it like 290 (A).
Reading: 46 (A)
